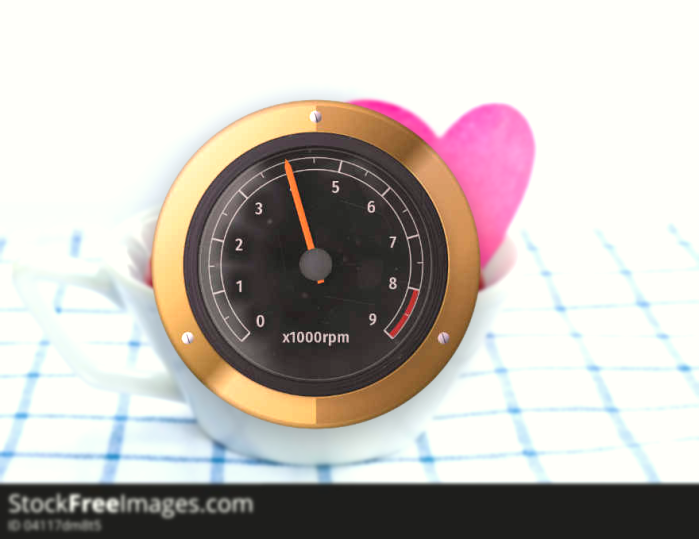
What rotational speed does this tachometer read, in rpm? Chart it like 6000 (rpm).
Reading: 4000 (rpm)
